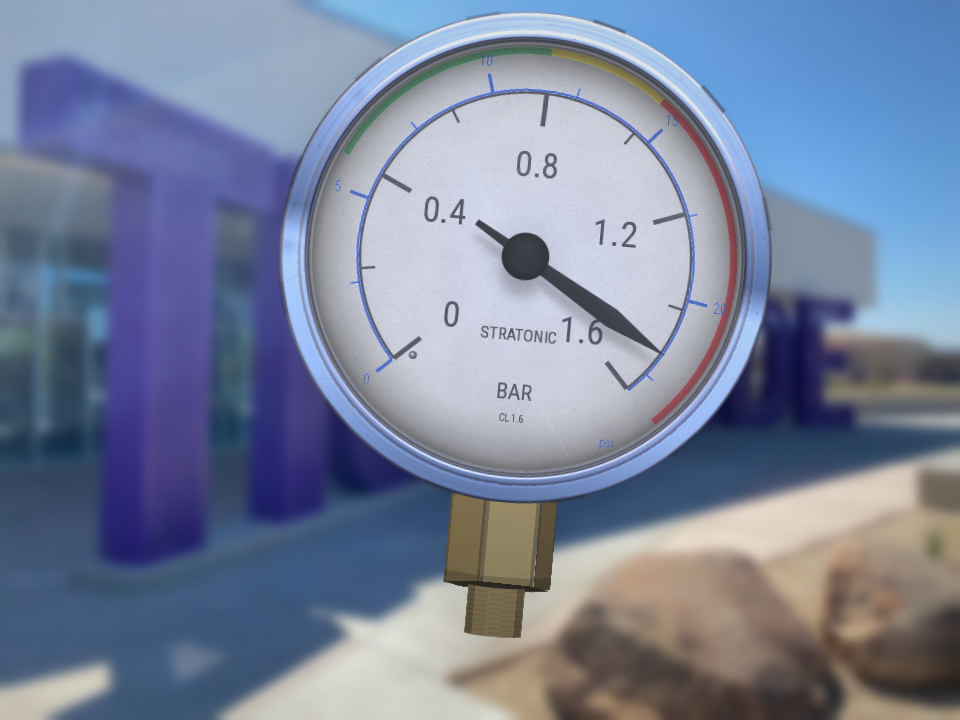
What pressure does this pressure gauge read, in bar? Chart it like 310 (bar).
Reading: 1.5 (bar)
